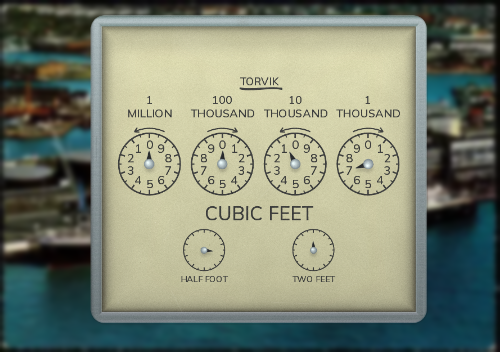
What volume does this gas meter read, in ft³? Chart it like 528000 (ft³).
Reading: 700 (ft³)
